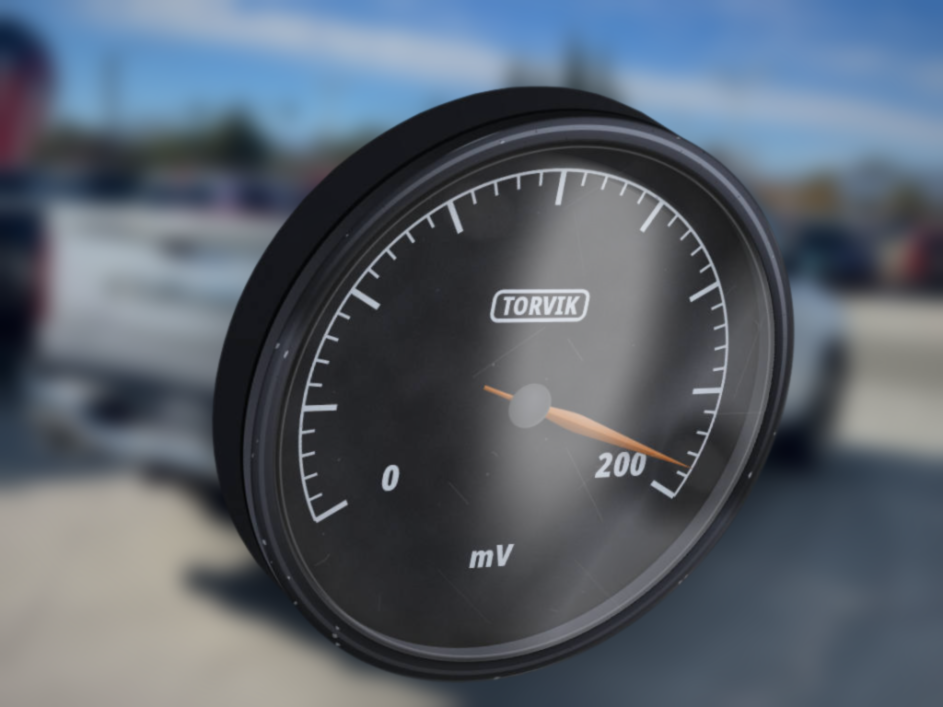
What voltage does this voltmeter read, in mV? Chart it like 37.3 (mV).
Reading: 192.5 (mV)
